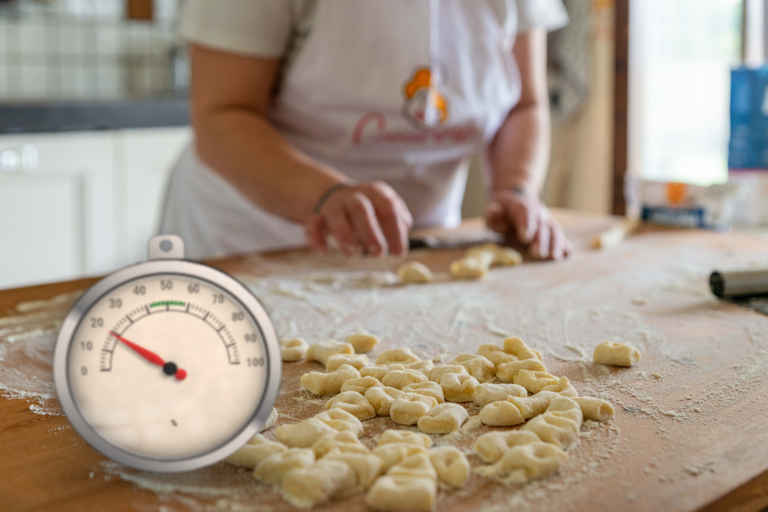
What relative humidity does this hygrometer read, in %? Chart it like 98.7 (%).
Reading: 20 (%)
